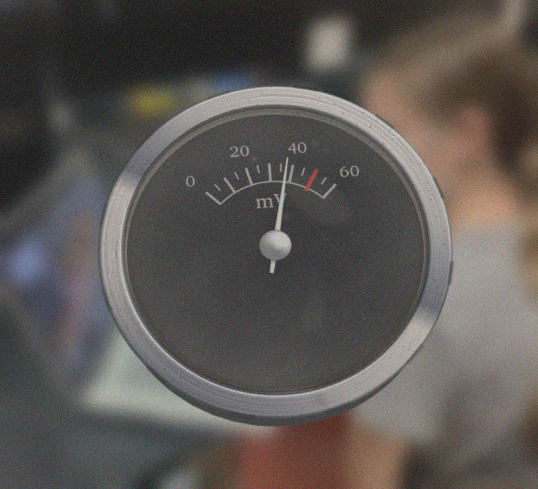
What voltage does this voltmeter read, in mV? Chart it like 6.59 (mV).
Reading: 37.5 (mV)
